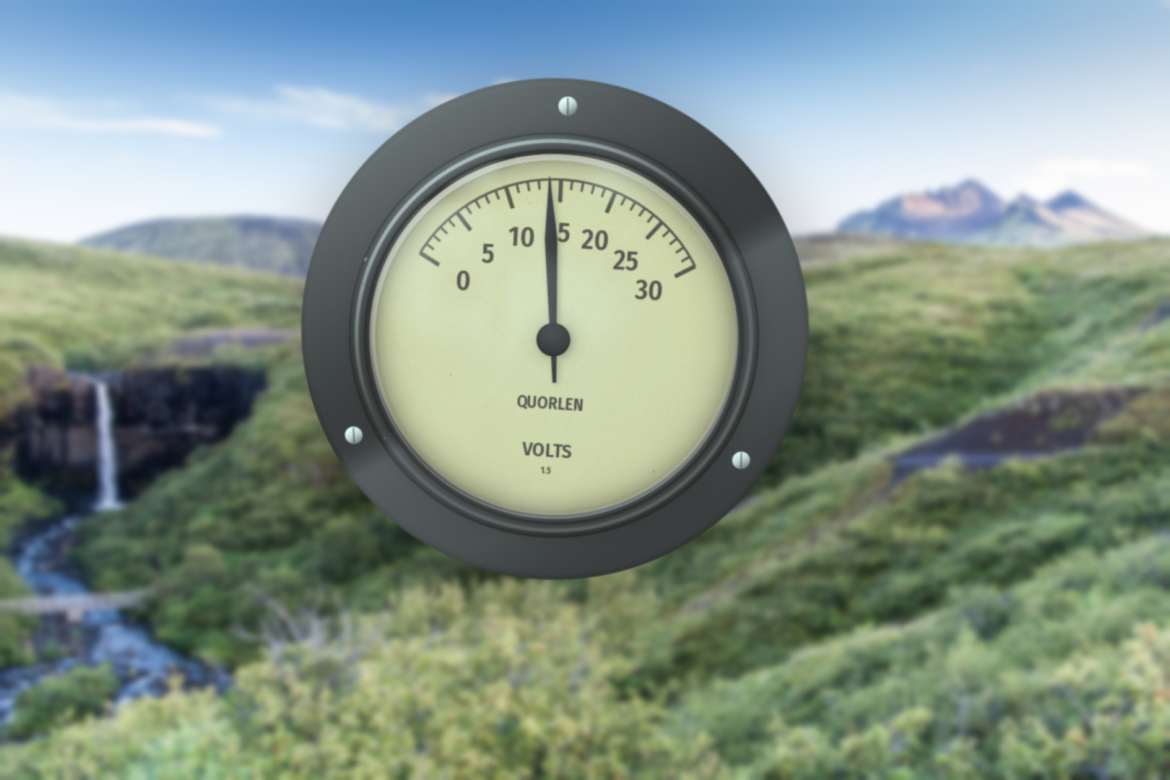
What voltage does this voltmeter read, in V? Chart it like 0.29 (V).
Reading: 14 (V)
